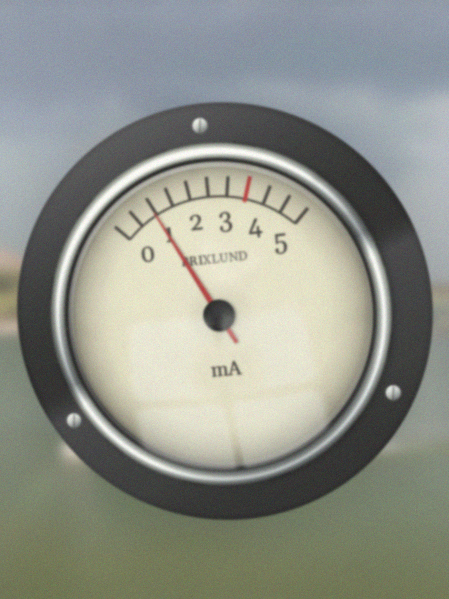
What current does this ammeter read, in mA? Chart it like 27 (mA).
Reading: 1 (mA)
